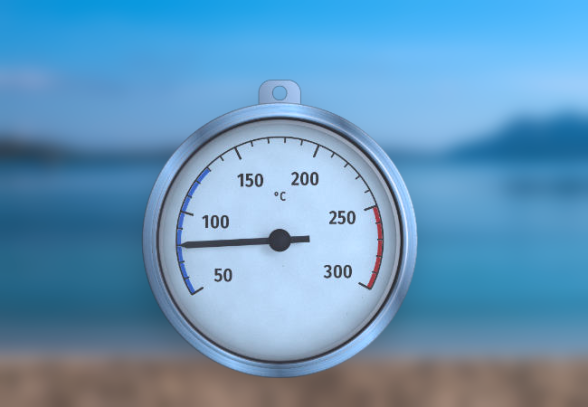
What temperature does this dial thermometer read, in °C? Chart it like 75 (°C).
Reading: 80 (°C)
